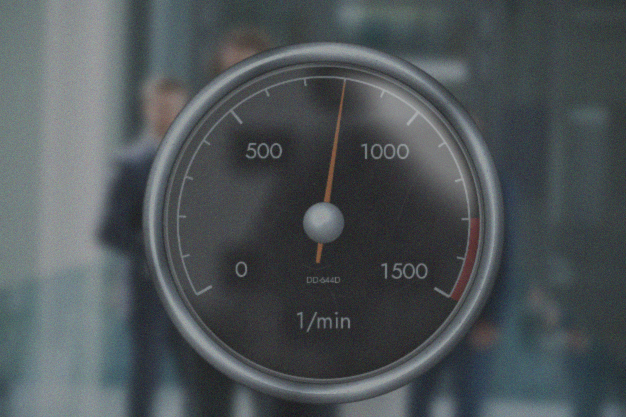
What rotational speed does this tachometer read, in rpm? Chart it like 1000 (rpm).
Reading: 800 (rpm)
